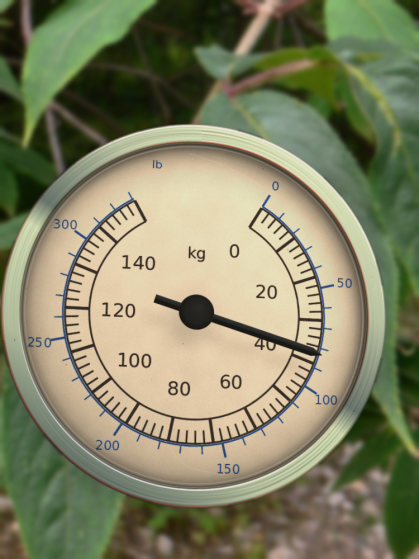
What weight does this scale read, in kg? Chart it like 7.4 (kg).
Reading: 38 (kg)
